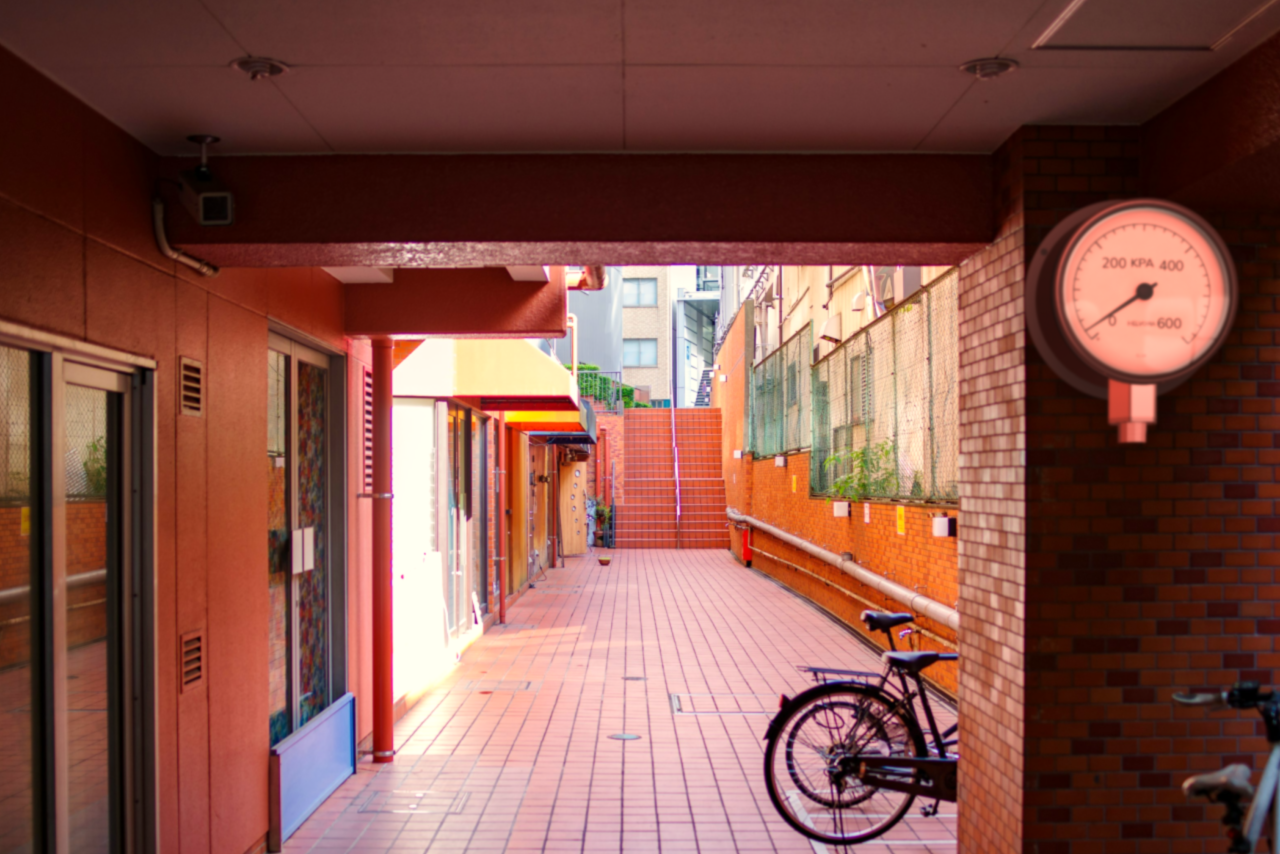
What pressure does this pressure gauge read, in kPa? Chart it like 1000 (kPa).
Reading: 20 (kPa)
